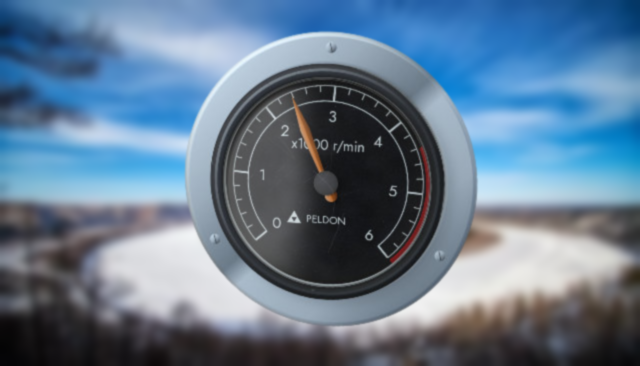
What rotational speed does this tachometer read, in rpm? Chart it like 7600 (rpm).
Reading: 2400 (rpm)
